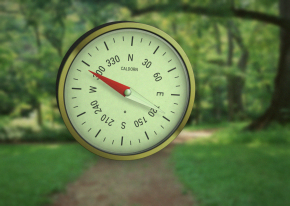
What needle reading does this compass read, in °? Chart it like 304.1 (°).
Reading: 295 (°)
